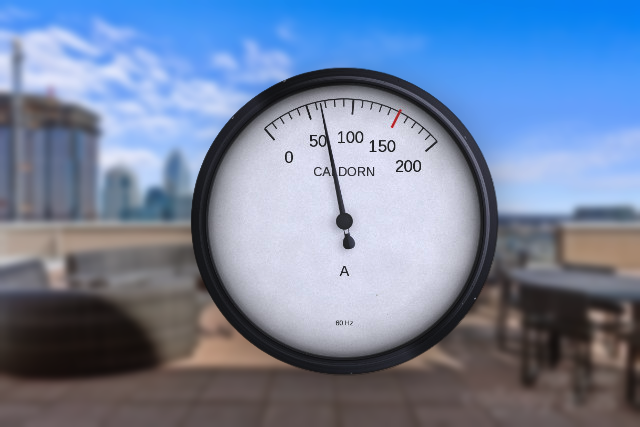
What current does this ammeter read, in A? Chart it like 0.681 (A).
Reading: 65 (A)
